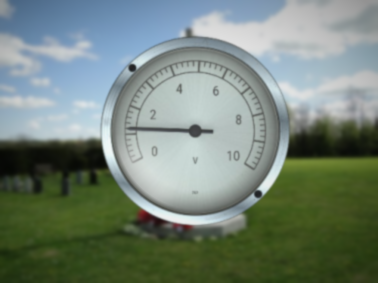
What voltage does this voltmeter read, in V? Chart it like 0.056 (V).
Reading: 1.2 (V)
